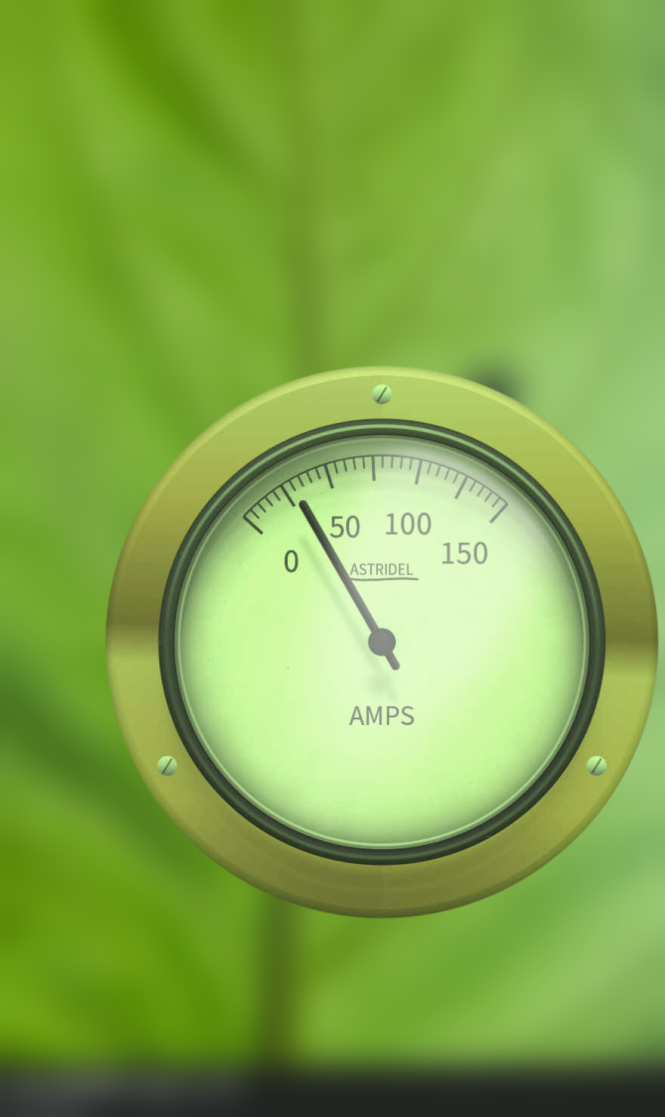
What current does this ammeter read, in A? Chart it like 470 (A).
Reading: 30 (A)
